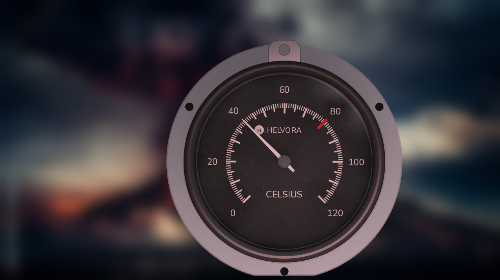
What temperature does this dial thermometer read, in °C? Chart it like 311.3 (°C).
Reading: 40 (°C)
